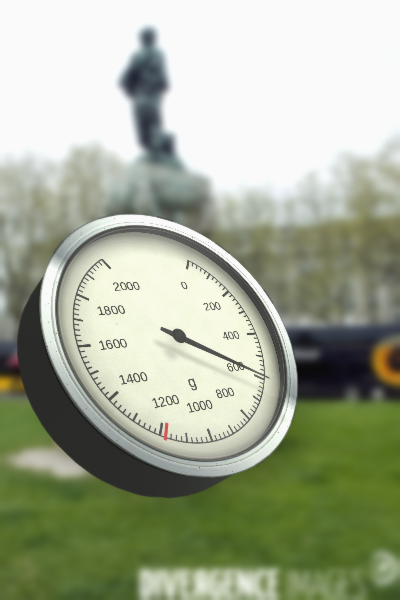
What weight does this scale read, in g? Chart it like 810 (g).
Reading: 600 (g)
